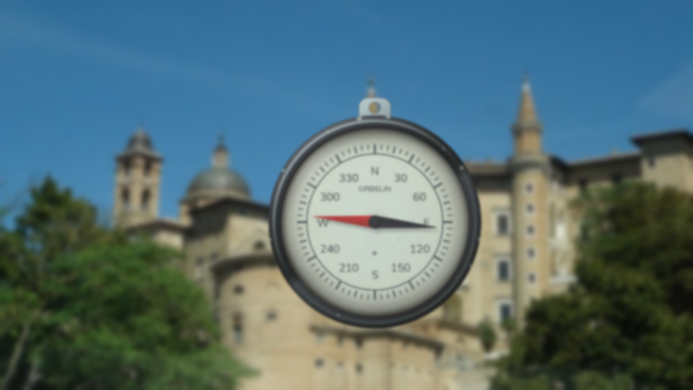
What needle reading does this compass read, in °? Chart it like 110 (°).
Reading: 275 (°)
